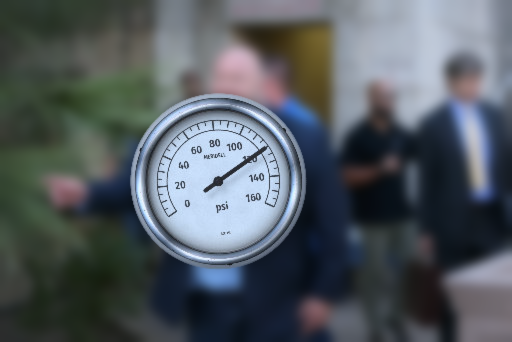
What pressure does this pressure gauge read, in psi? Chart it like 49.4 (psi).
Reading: 120 (psi)
